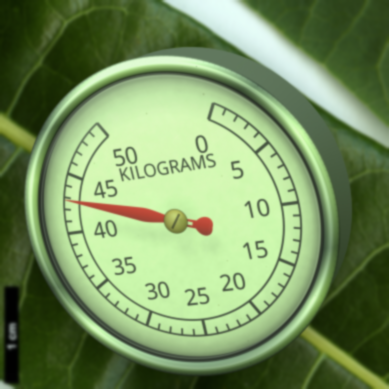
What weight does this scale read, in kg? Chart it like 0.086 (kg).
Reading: 43 (kg)
